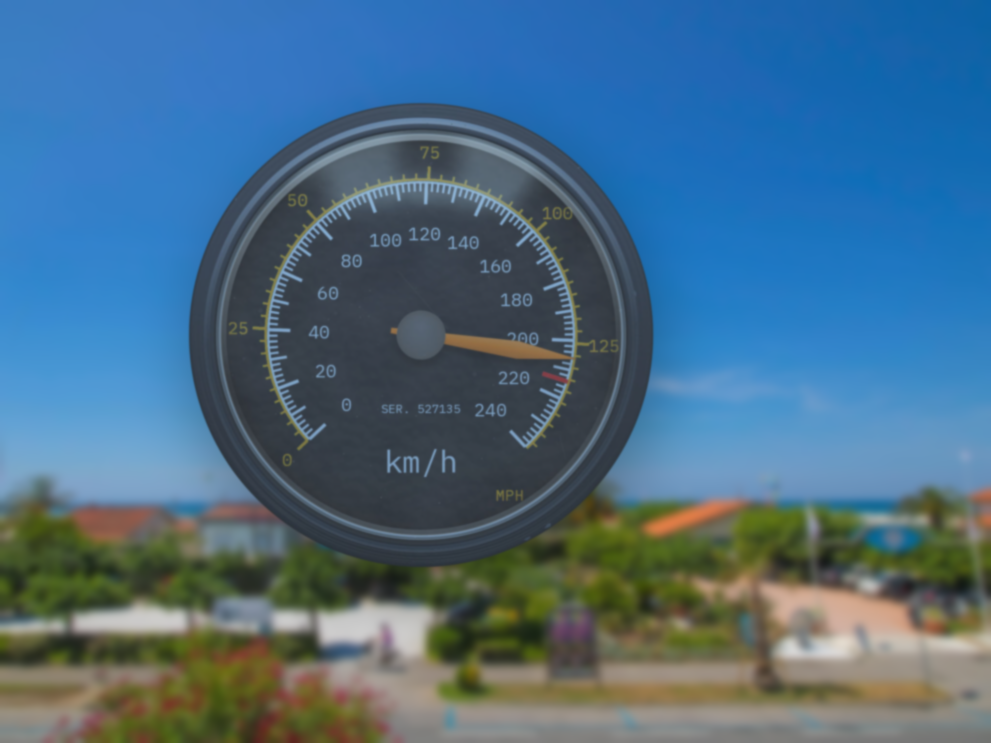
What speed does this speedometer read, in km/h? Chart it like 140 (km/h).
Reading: 206 (km/h)
